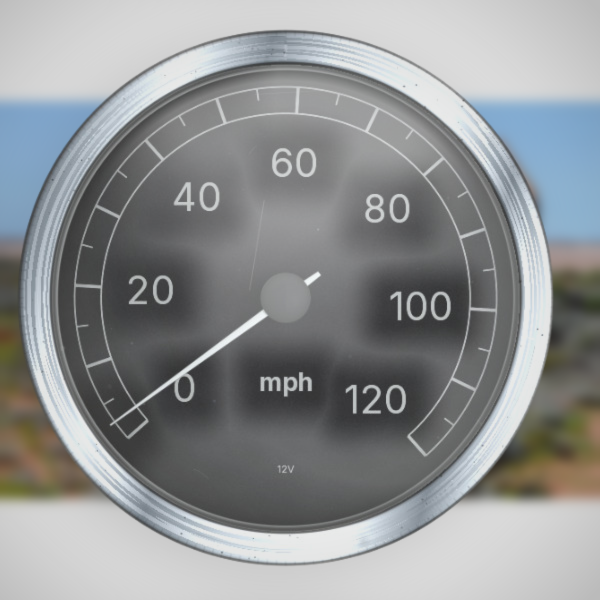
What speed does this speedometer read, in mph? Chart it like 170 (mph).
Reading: 2.5 (mph)
